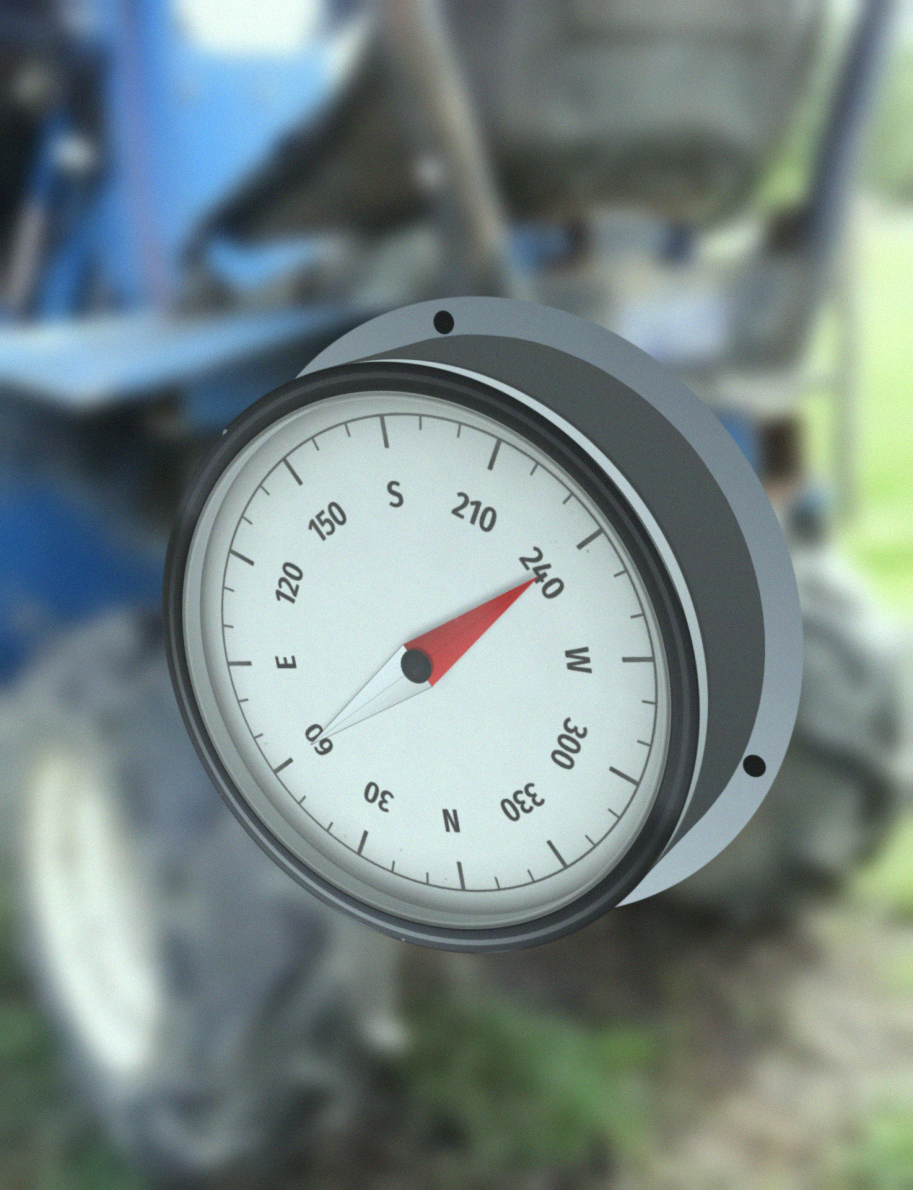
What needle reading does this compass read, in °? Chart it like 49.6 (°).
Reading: 240 (°)
